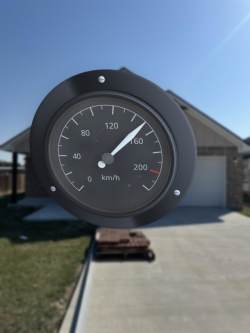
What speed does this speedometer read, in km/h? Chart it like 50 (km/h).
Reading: 150 (km/h)
